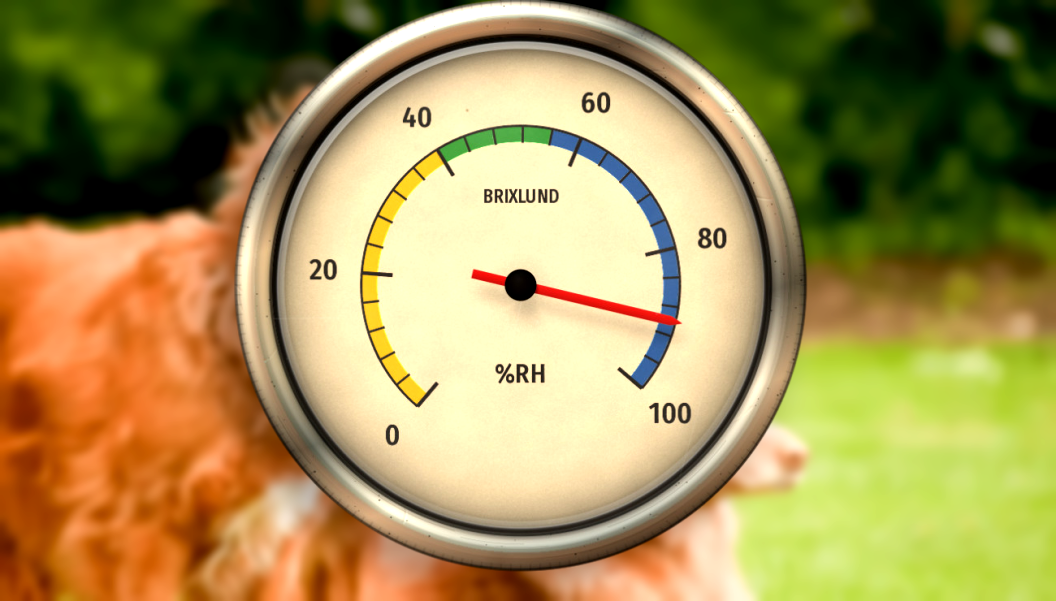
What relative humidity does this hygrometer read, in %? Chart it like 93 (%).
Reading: 90 (%)
